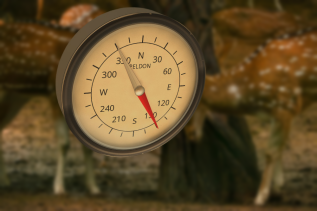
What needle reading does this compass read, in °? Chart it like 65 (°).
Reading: 150 (°)
